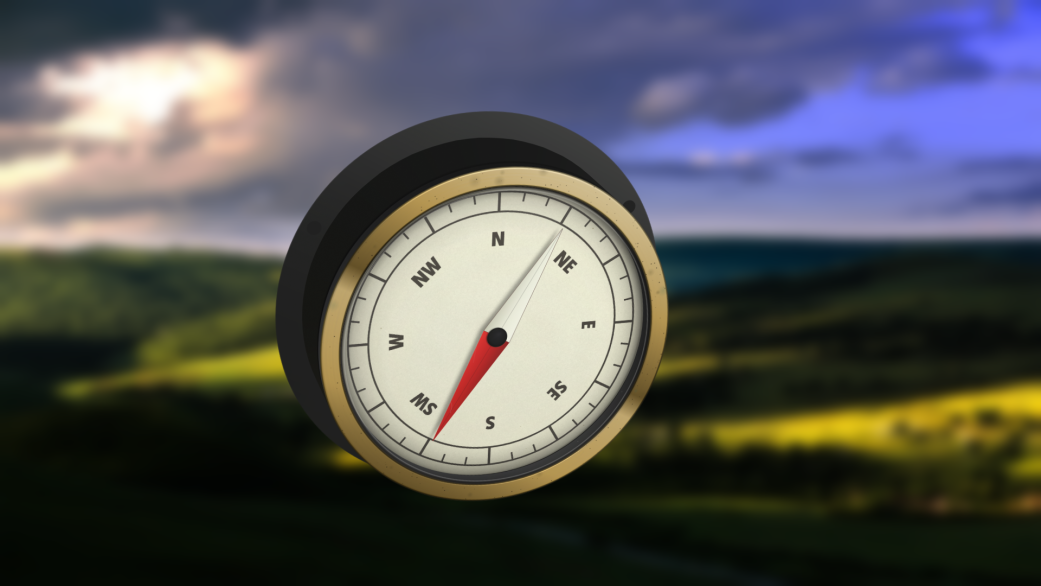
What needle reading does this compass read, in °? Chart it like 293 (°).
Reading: 210 (°)
